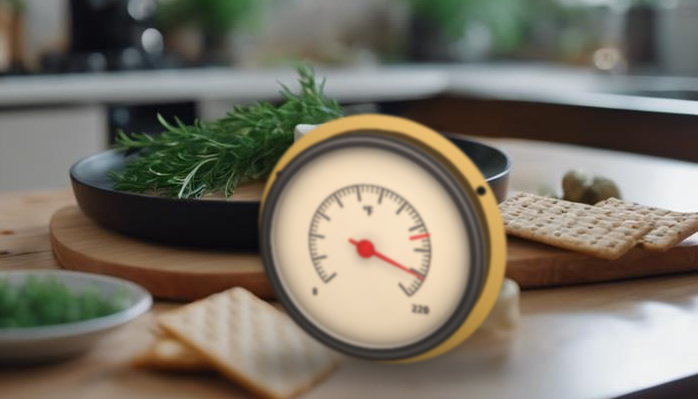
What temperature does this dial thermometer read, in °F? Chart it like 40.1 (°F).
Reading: 200 (°F)
